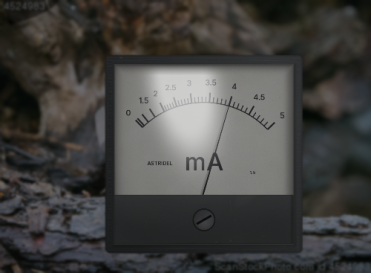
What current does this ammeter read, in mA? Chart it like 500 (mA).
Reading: 4 (mA)
